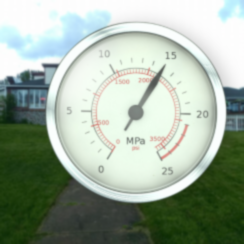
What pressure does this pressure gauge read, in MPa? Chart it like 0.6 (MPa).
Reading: 15 (MPa)
